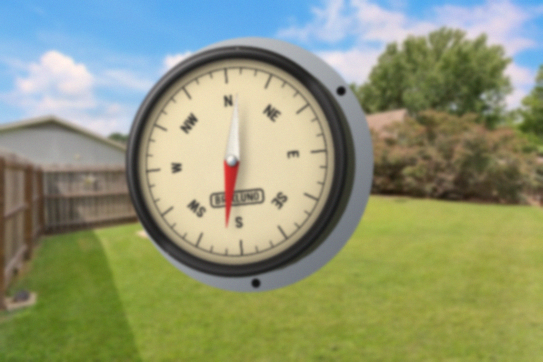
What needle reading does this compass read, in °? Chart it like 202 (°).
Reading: 190 (°)
